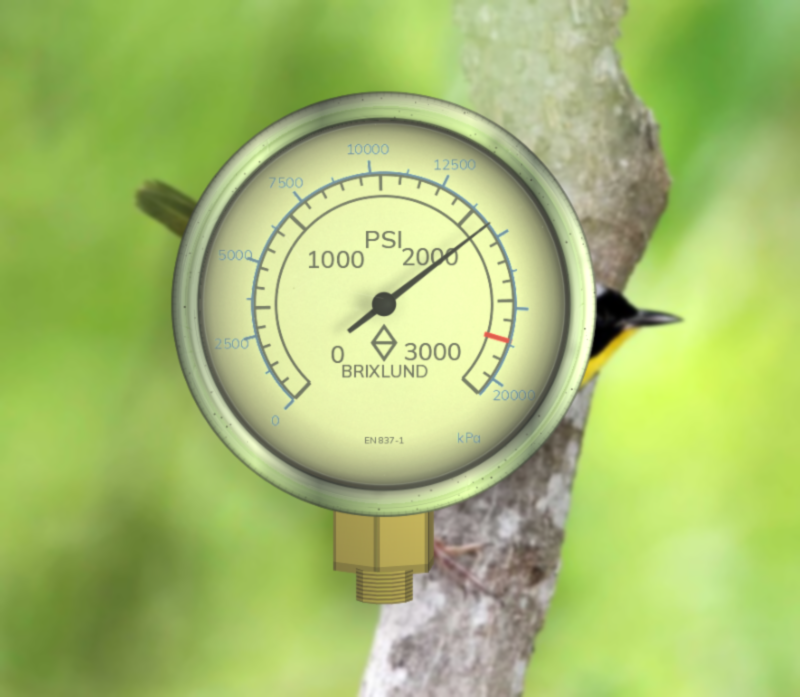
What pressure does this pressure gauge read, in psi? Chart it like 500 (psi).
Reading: 2100 (psi)
